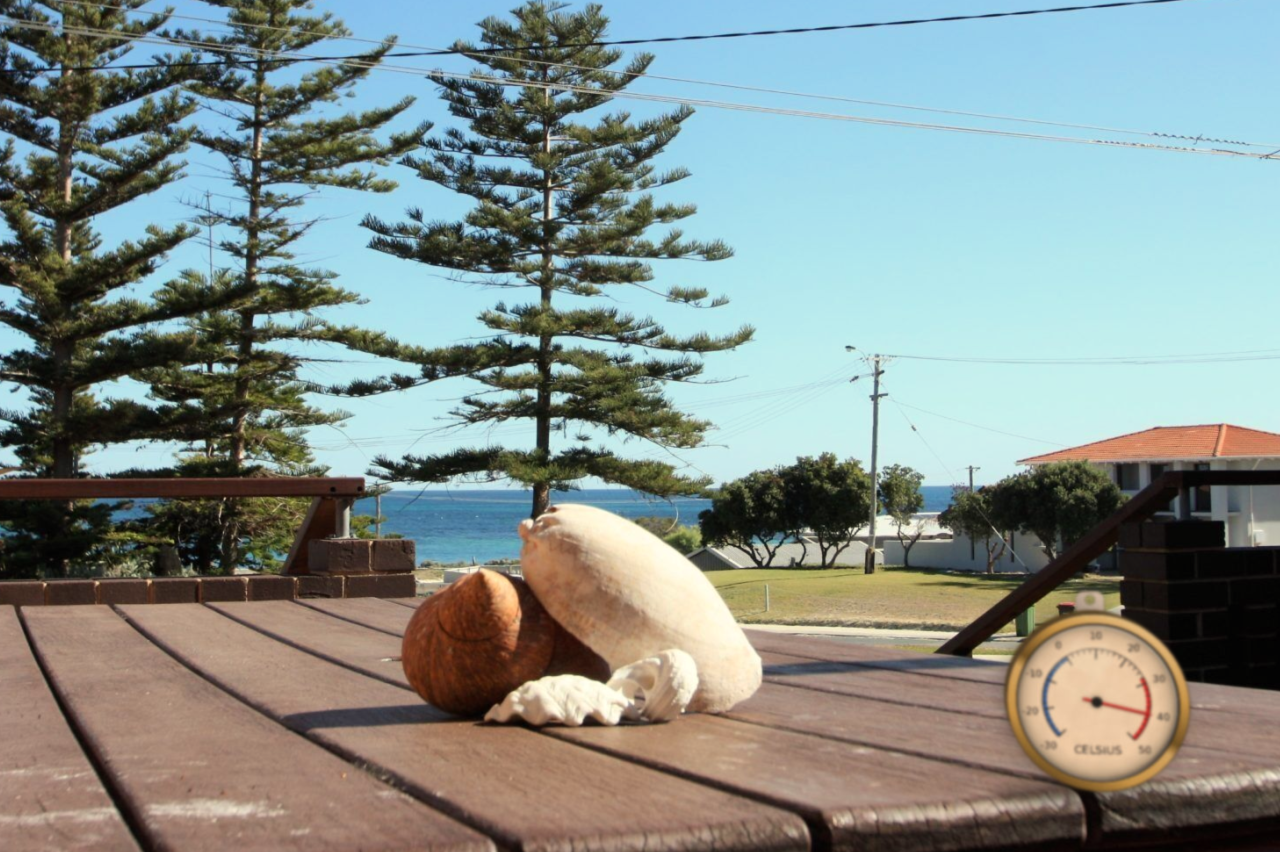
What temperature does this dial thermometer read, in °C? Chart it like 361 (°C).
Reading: 40 (°C)
